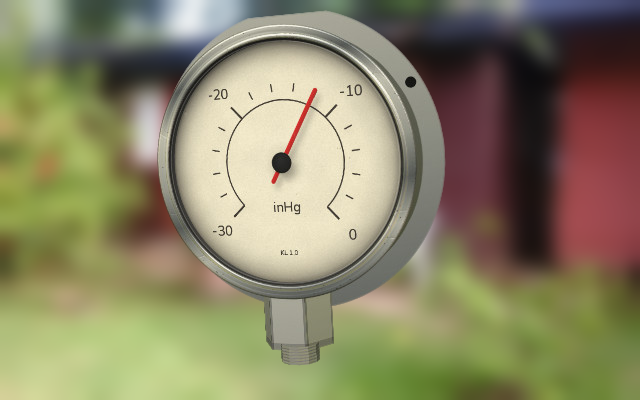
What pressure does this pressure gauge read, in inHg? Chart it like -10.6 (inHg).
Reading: -12 (inHg)
